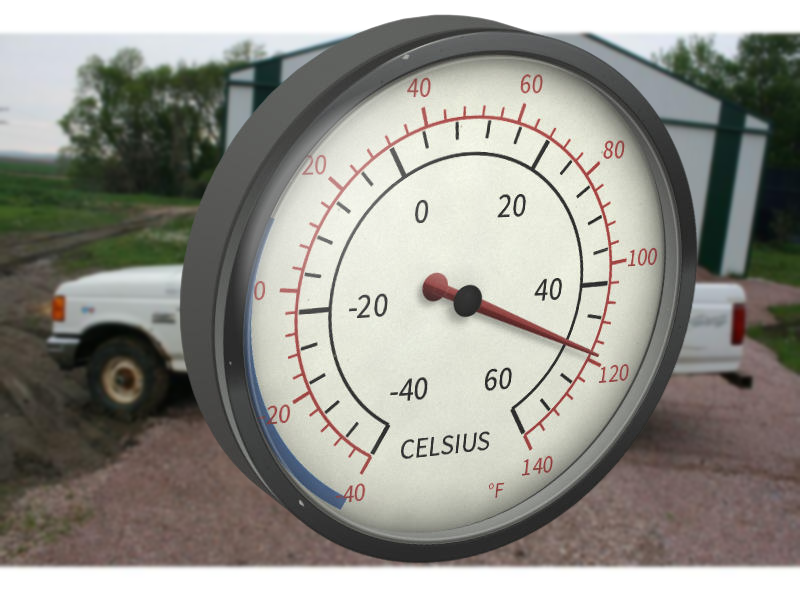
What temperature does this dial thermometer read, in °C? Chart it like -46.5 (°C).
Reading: 48 (°C)
